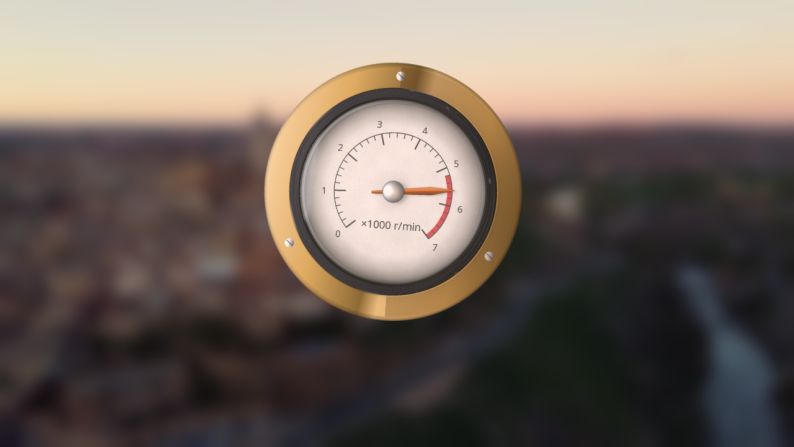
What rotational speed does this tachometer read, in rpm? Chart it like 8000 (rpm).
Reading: 5600 (rpm)
